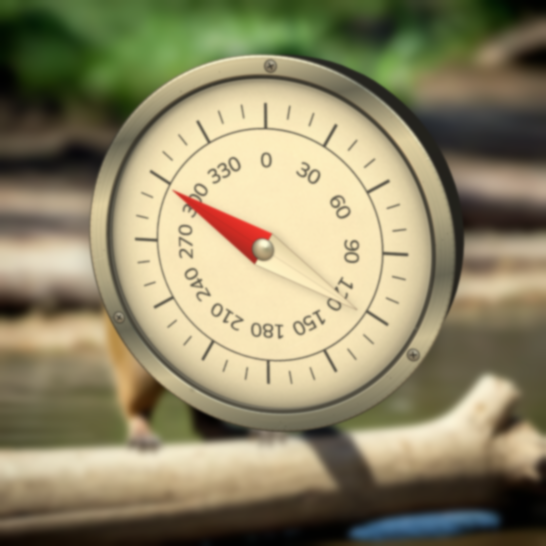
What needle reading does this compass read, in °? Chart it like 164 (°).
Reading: 300 (°)
